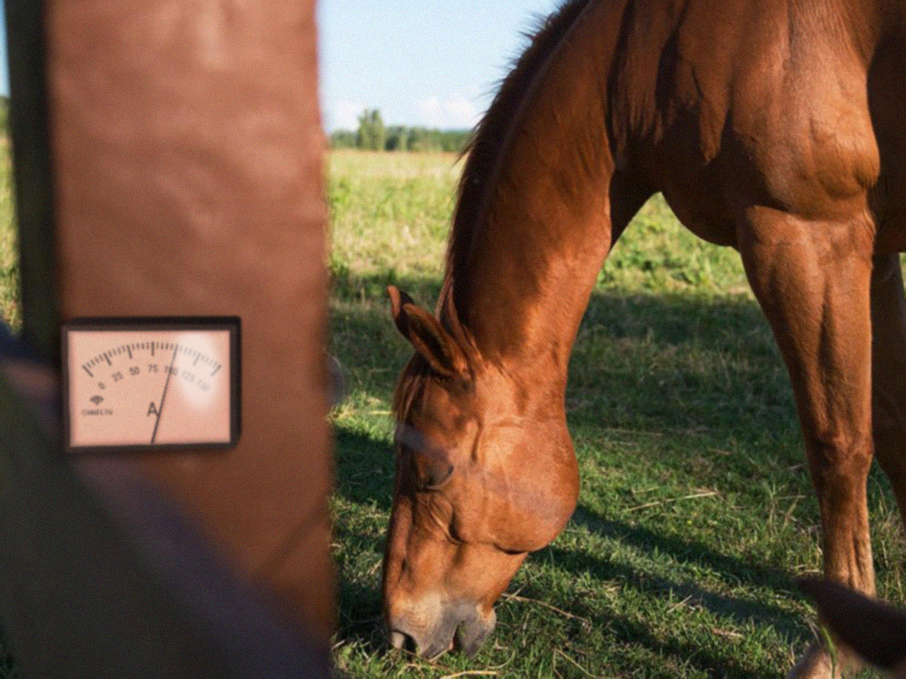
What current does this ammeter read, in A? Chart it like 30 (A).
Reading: 100 (A)
